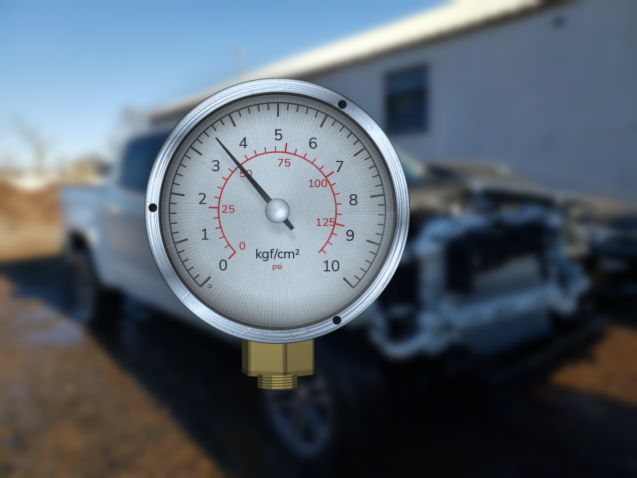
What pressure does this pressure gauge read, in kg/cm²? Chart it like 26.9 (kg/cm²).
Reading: 3.5 (kg/cm²)
